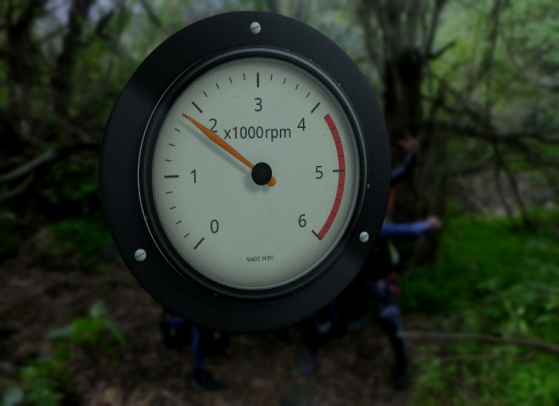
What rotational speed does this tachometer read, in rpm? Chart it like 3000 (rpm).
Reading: 1800 (rpm)
